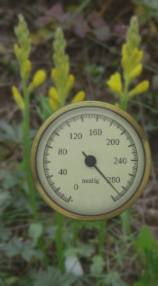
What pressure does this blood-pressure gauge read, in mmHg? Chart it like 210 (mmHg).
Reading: 290 (mmHg)
